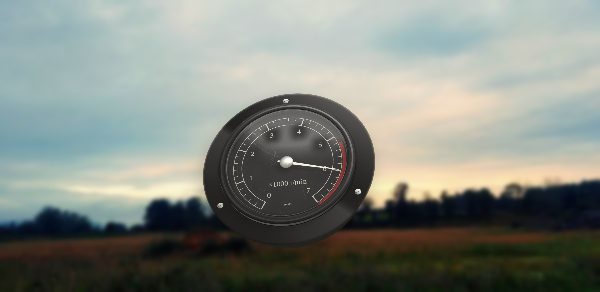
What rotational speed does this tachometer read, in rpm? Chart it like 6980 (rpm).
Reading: 6000 (rpm)
